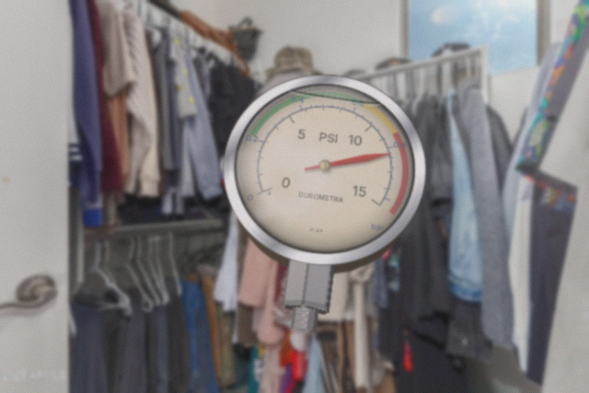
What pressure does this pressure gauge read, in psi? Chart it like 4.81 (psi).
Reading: 12 (psi)
